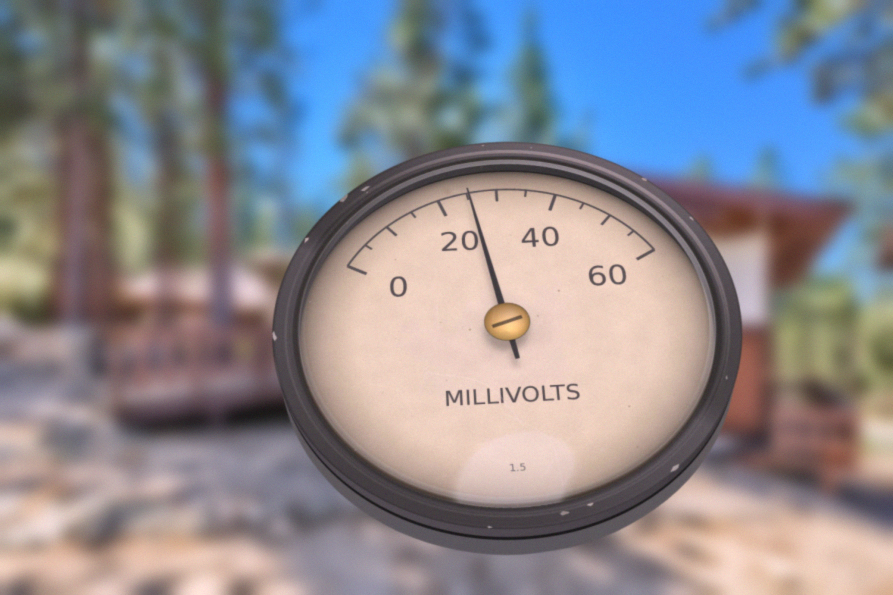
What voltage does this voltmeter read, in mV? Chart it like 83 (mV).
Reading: 25 (mV)
